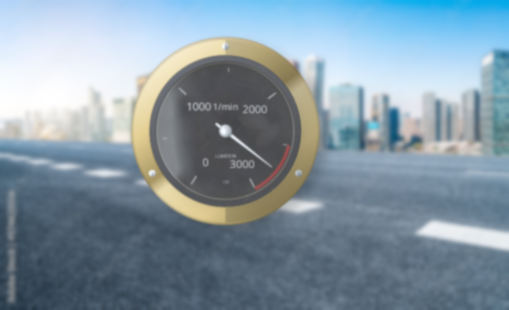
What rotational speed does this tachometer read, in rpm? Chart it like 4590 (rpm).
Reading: 2750 (rpm)
